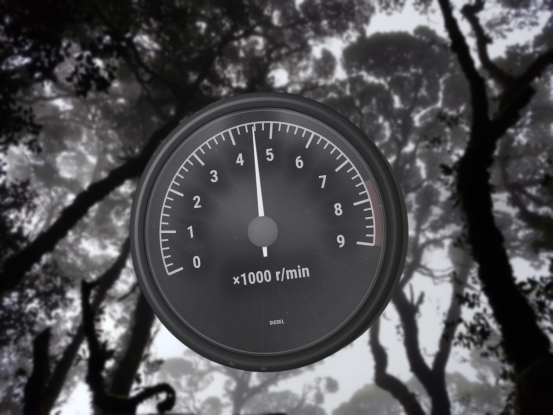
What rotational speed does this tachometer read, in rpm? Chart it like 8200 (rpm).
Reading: 4600 (rpm)
